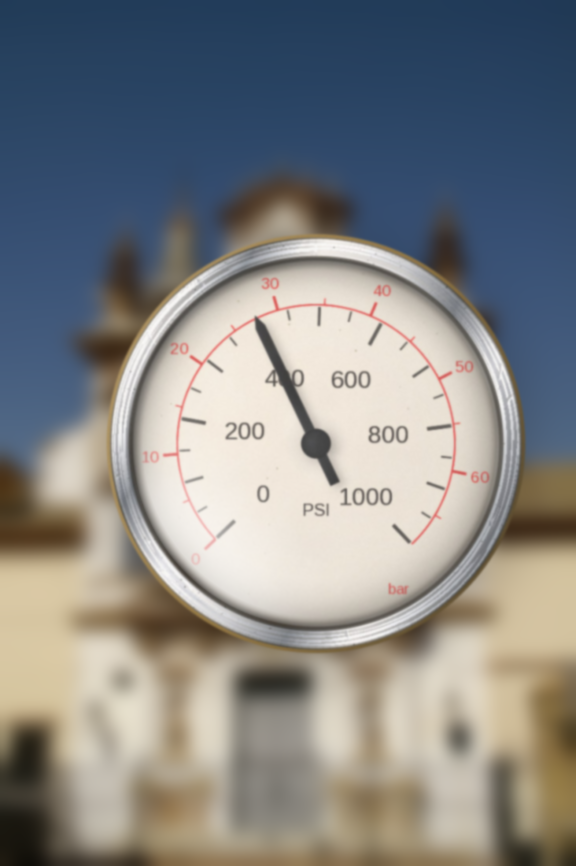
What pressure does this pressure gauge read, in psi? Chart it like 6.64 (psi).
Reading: 400 (psi)
